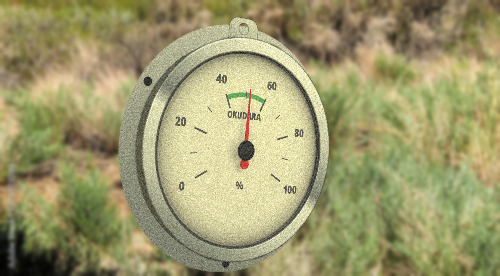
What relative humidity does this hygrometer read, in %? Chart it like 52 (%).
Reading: 50 (%)
